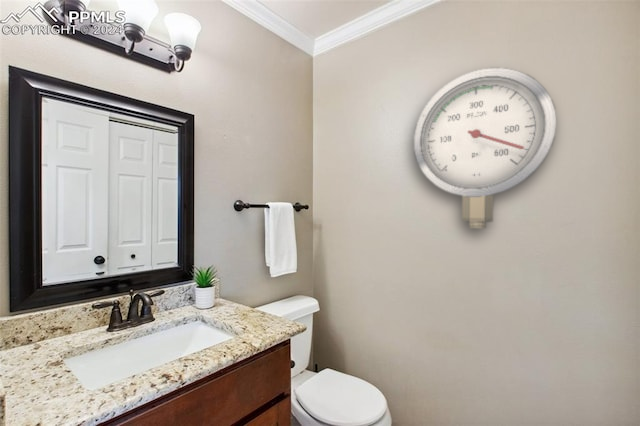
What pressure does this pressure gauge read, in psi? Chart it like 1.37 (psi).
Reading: 560 (psi)
